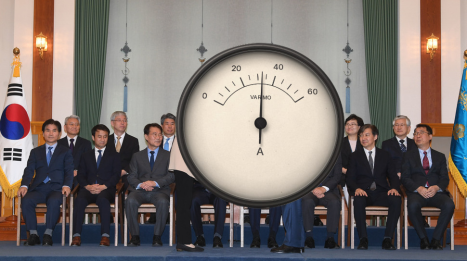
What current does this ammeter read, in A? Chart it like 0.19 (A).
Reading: 32.5 (A)
